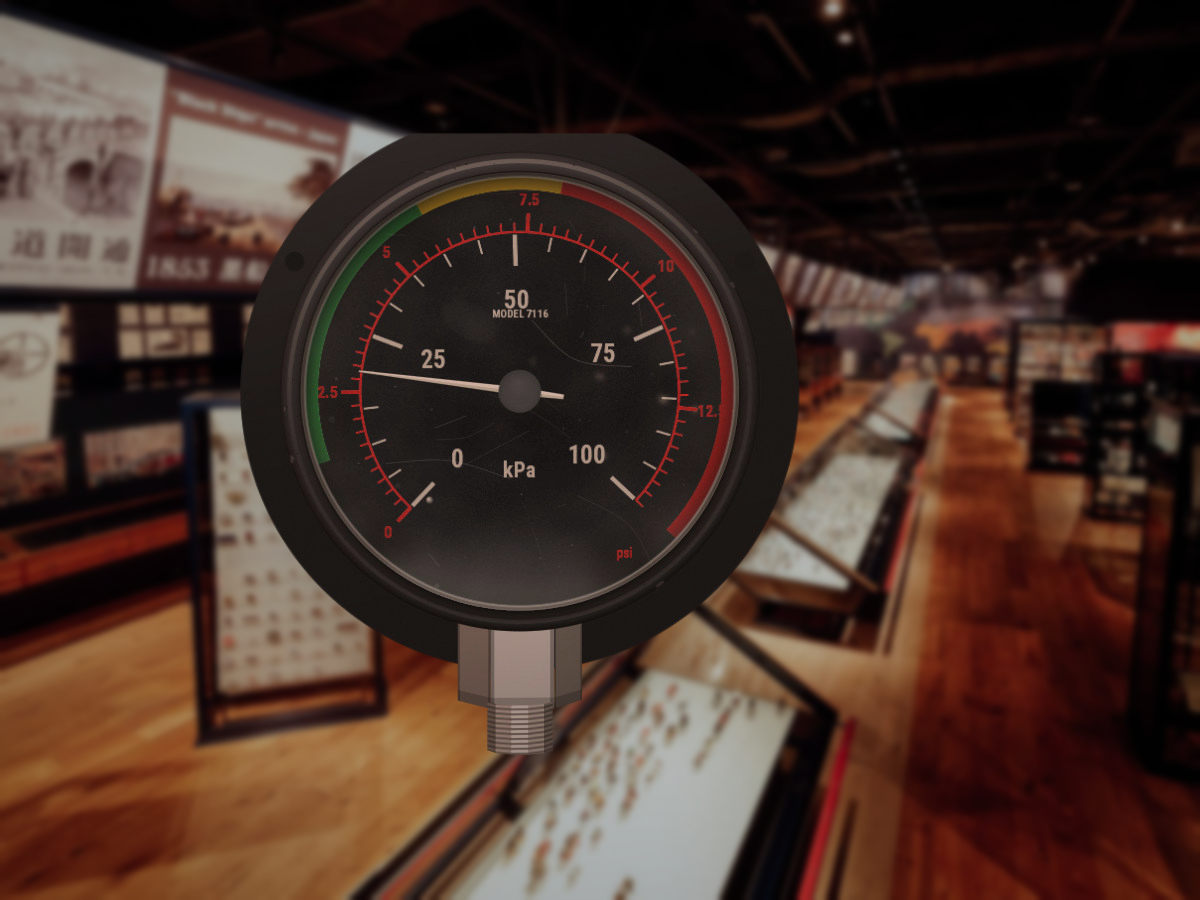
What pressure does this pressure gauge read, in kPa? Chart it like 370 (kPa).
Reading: 20 (kPa)
